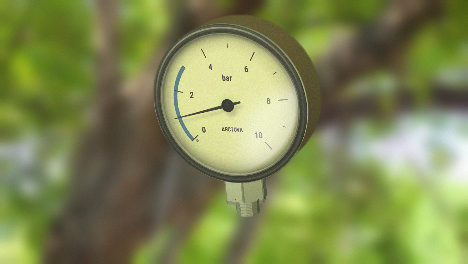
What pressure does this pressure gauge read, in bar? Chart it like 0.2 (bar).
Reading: 1 (bar)
